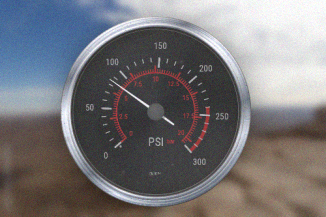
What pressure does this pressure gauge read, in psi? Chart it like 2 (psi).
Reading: 85 (psi)
